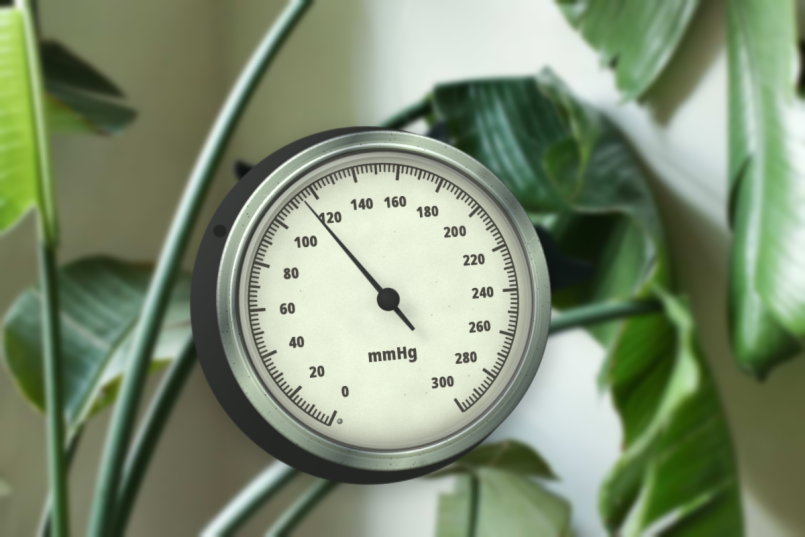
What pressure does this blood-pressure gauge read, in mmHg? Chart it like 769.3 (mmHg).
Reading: 114 (mmHg)
